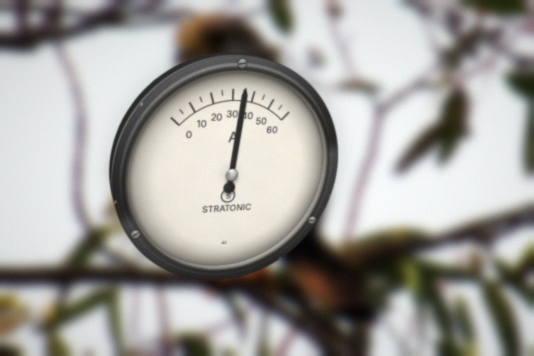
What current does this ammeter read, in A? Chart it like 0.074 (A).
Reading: 35 (A)
